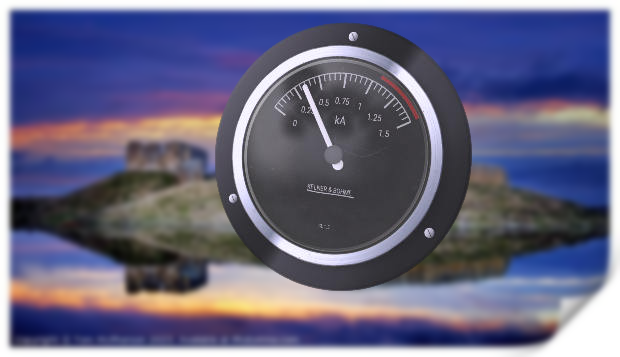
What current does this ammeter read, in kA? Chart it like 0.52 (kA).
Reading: 0.35 (kA)
